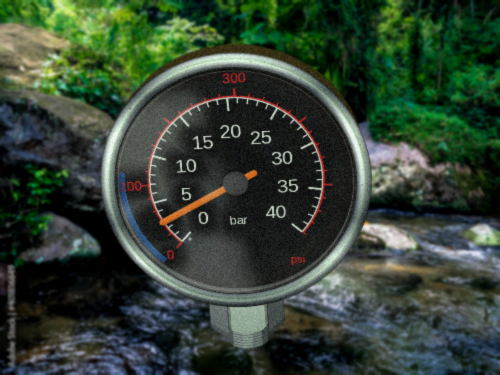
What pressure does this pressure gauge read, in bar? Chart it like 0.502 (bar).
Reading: 3 (bar)
